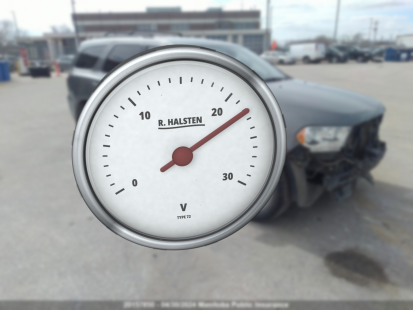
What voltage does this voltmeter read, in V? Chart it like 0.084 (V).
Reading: 22 (V)
